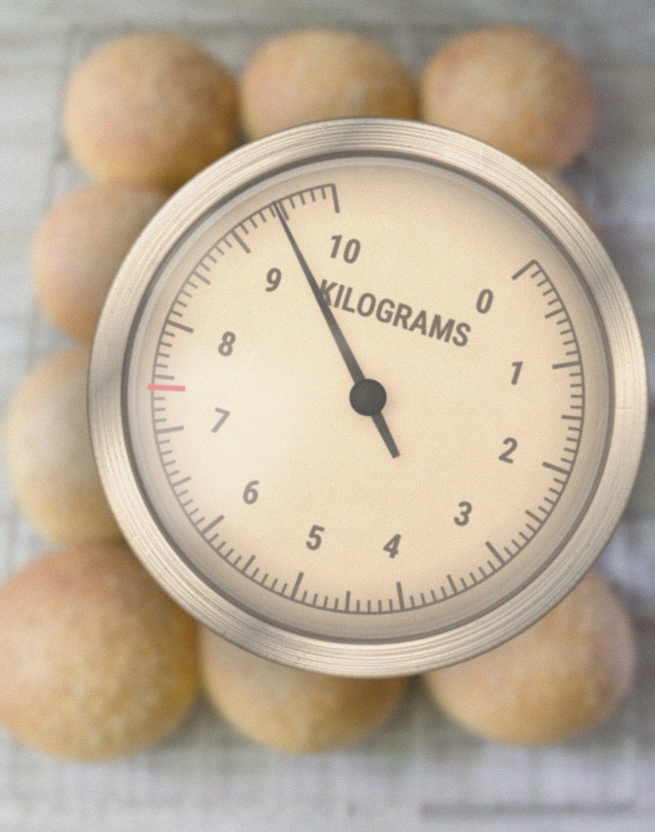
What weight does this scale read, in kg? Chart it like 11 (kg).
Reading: 9.45 (kg)
